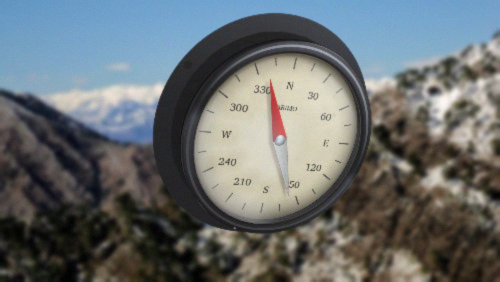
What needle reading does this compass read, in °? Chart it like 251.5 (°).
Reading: 337.5 (°)
